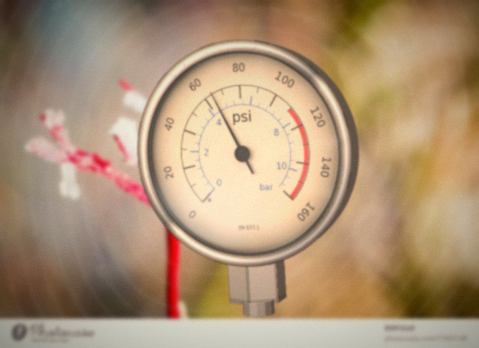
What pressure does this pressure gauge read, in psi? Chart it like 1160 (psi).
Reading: 65 (psi)
